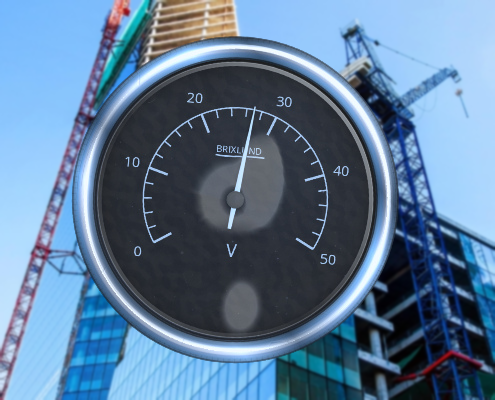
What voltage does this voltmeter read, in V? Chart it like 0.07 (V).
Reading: 27 (V)
